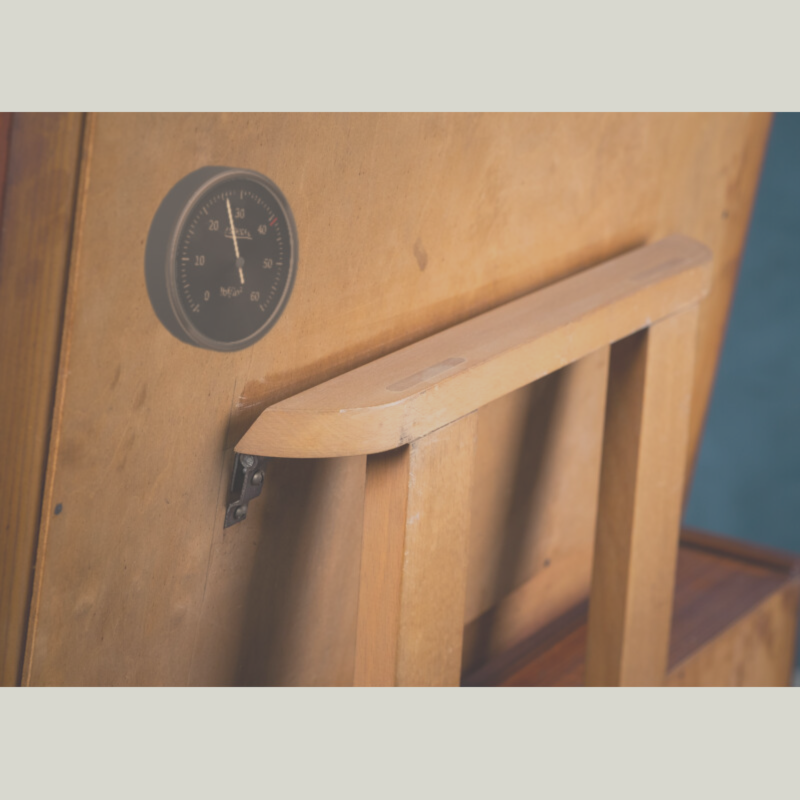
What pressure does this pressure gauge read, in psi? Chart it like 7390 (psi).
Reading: 25 (psi)
